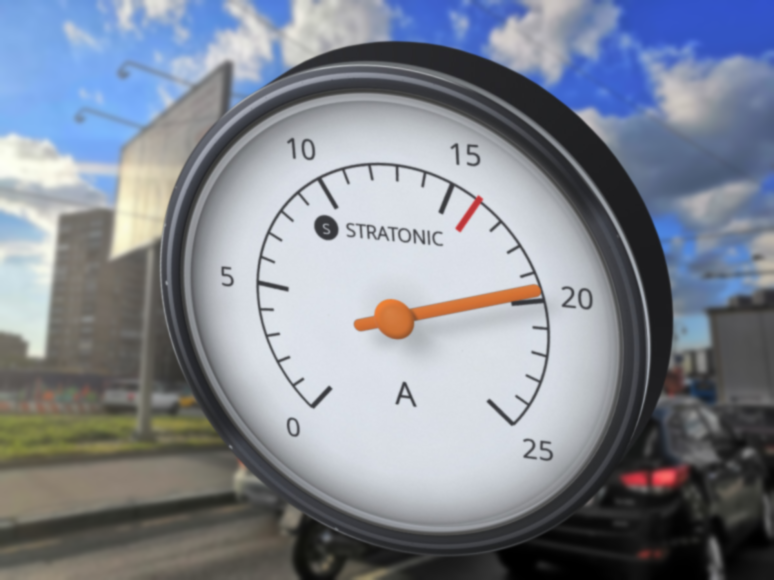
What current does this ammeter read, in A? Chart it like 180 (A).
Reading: 19.5 (A)
